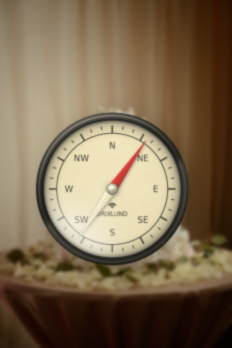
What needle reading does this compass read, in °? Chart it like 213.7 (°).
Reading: 35 (°)
